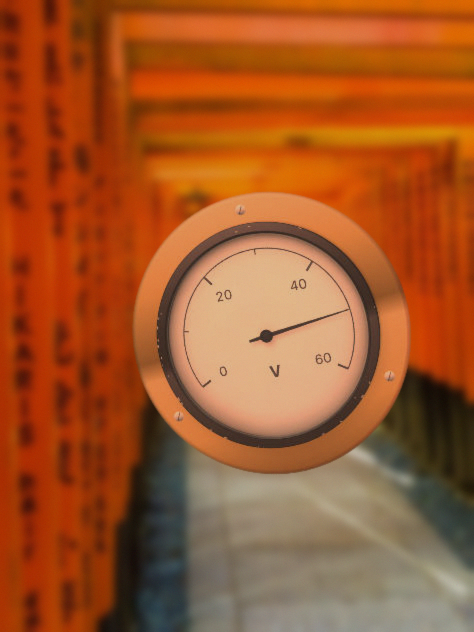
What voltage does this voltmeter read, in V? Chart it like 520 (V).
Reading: 50 (V)
